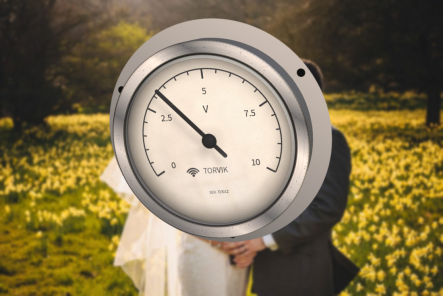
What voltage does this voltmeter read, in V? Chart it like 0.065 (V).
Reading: 3.25 (V)
